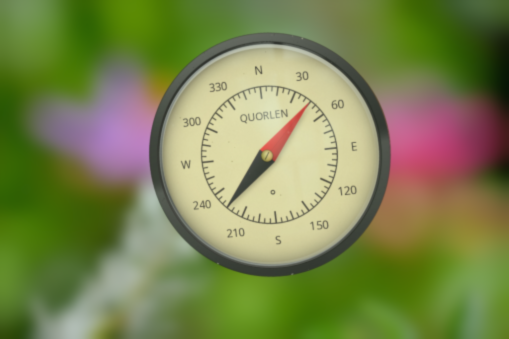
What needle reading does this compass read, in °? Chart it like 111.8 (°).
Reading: 45 (°)
